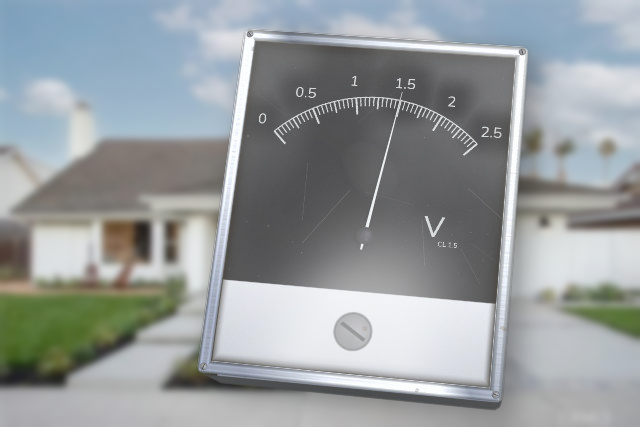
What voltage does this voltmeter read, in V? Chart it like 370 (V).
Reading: 1.5 (V)
